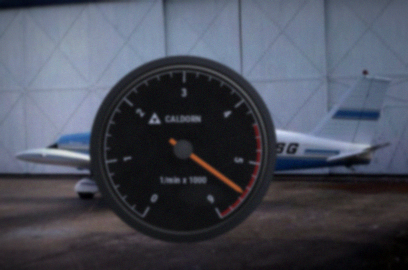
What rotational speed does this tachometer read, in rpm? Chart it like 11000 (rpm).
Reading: 5500 (rpm)
